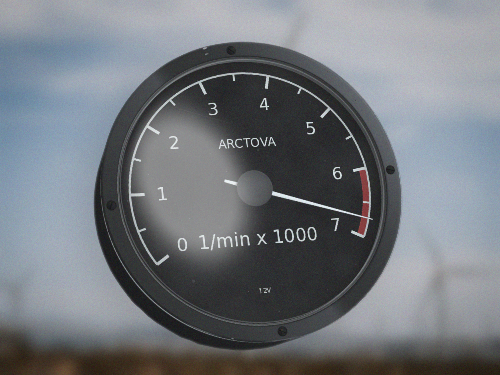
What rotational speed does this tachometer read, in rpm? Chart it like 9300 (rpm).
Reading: 6750 (rpm)
